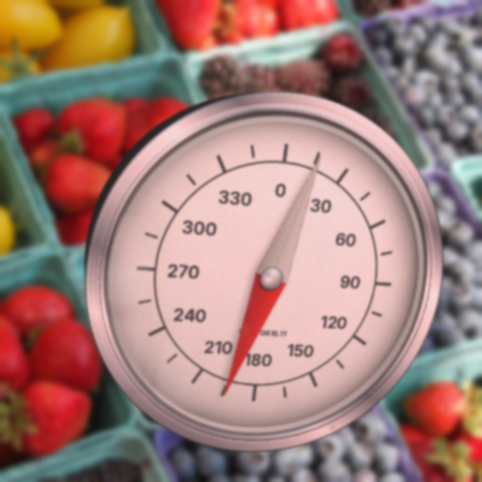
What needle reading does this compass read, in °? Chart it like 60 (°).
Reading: 195 (°)
